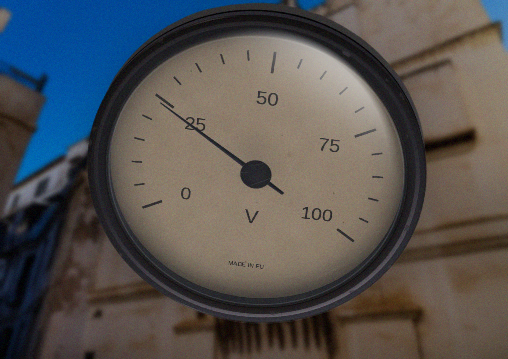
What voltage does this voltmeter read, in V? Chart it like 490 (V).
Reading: 25 (V)
